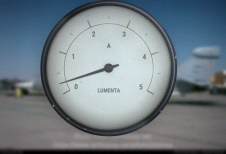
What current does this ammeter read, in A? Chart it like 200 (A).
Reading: 0.25 (A)
